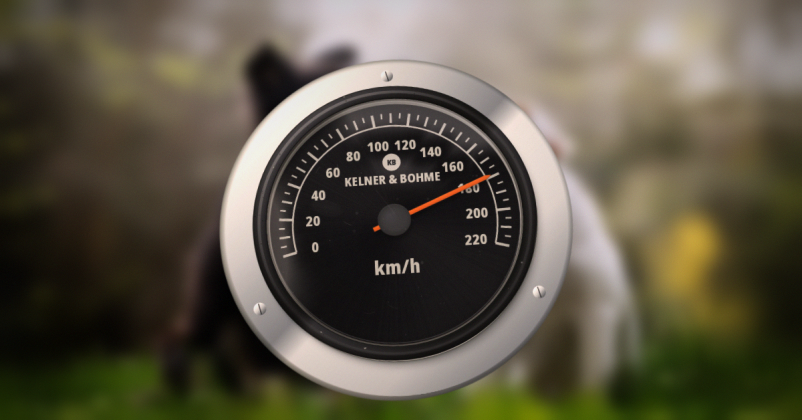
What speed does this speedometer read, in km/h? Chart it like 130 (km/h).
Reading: 180 (km/h)
